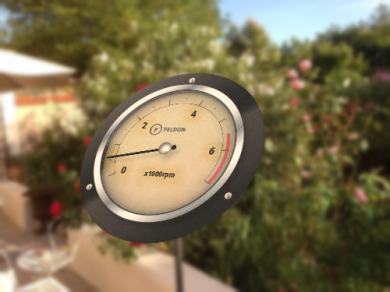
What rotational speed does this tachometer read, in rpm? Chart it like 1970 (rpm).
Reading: 500 (rpm)
